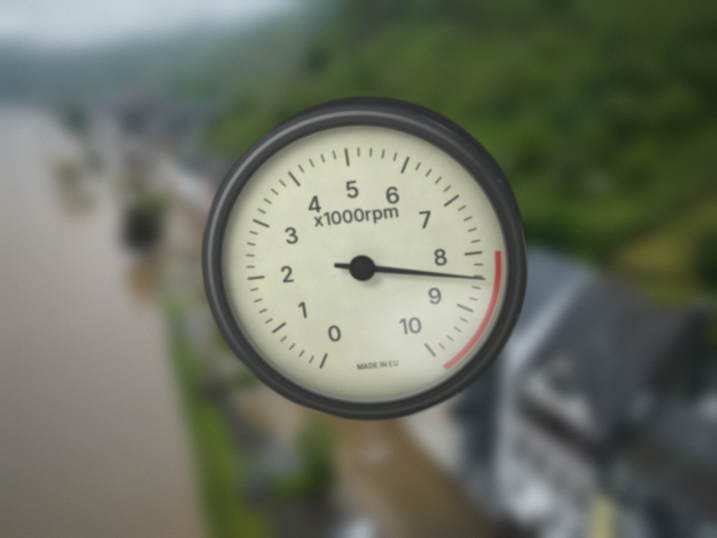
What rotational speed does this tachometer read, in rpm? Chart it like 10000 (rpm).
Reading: 8400 (rpm)
